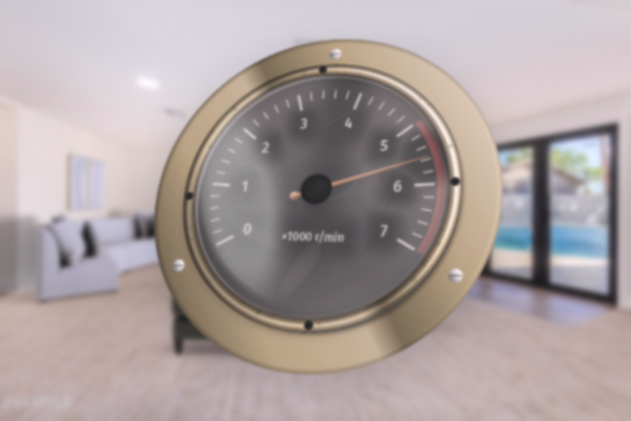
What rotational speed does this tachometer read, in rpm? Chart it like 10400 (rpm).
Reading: 5600 (rpm)
